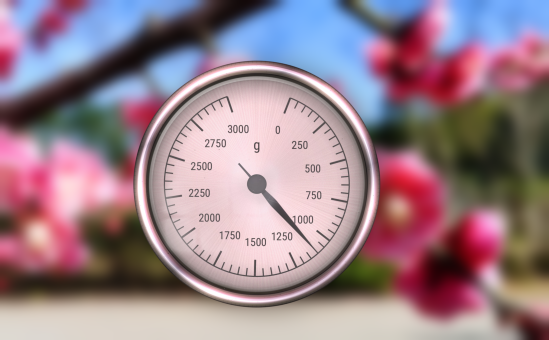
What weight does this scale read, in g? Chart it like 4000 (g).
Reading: 1100 (g)
